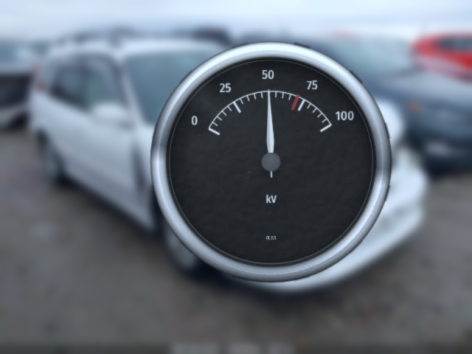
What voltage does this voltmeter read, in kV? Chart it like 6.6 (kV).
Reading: 50 (kV)
